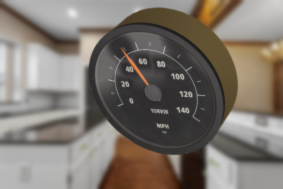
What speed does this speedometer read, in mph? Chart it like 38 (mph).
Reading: 50 (mph)
